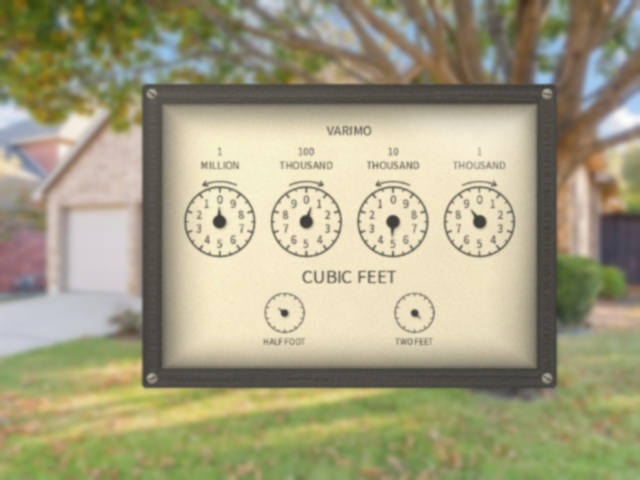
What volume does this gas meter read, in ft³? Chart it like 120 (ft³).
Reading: 4900 (ft³)
